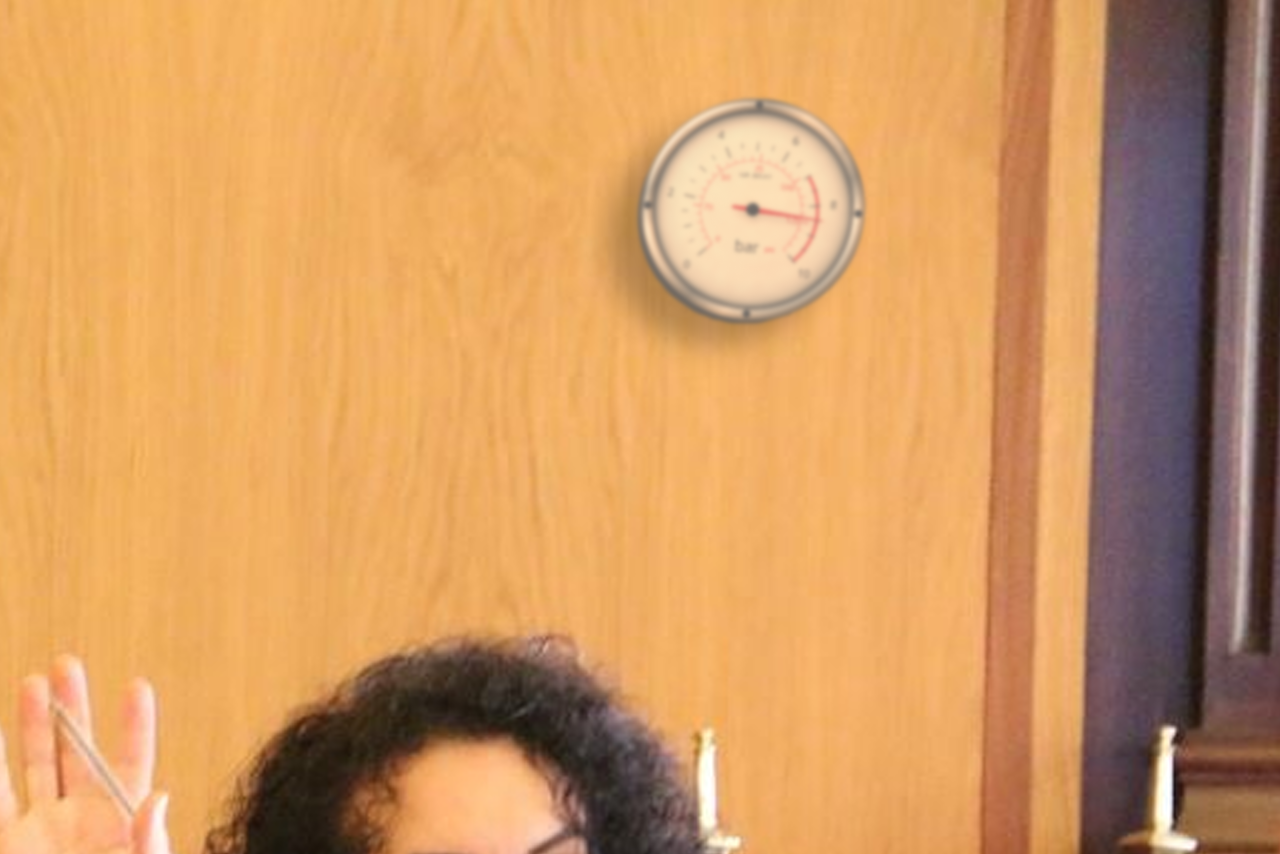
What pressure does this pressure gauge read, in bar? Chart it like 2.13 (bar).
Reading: 8.5 (bar)
